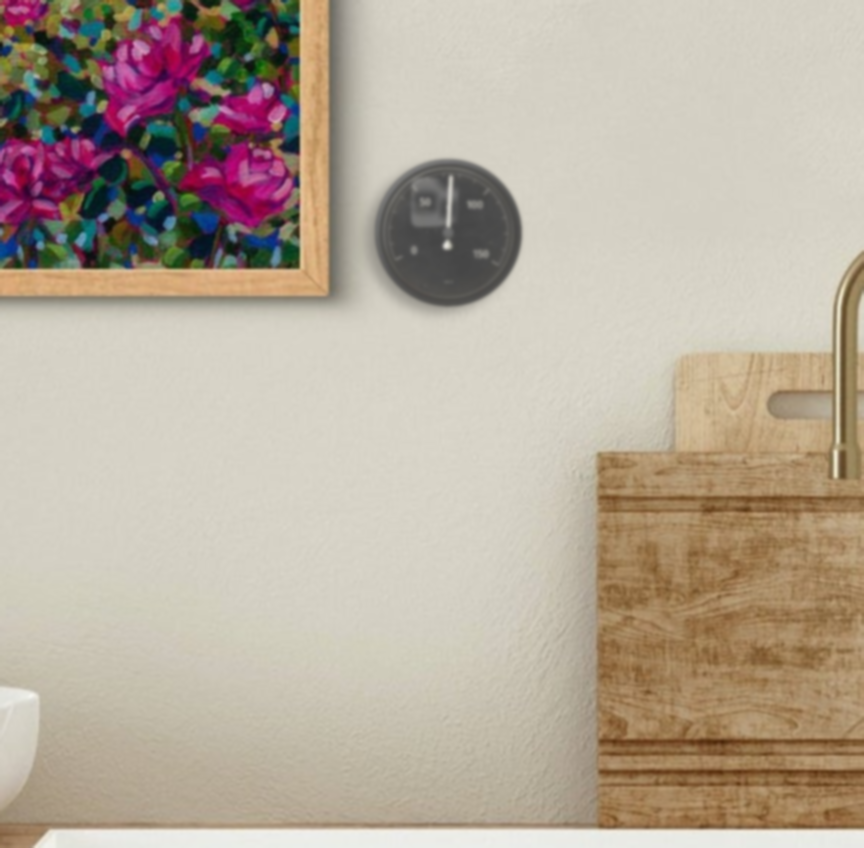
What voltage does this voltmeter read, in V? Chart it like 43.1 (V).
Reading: 75 (V)
